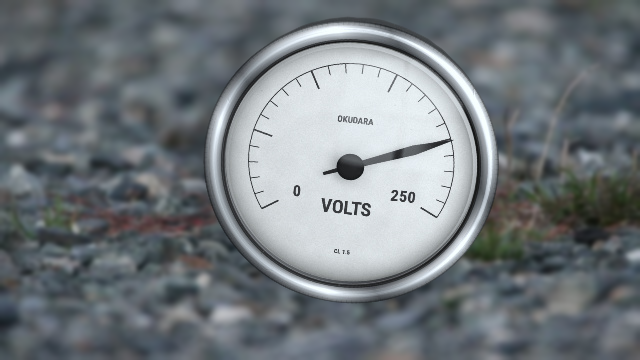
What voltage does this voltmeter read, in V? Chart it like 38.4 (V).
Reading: 200 (V)
